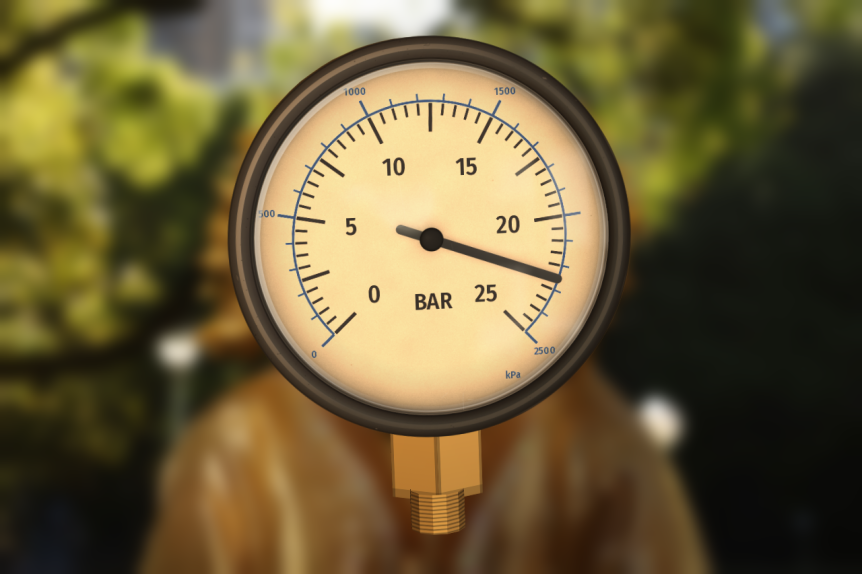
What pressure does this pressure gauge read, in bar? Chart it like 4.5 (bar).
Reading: 22.5 (bar)
